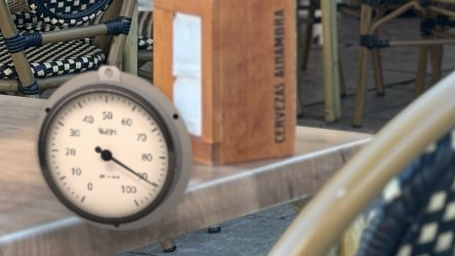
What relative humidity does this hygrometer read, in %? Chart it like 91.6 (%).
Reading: 90 (%)
